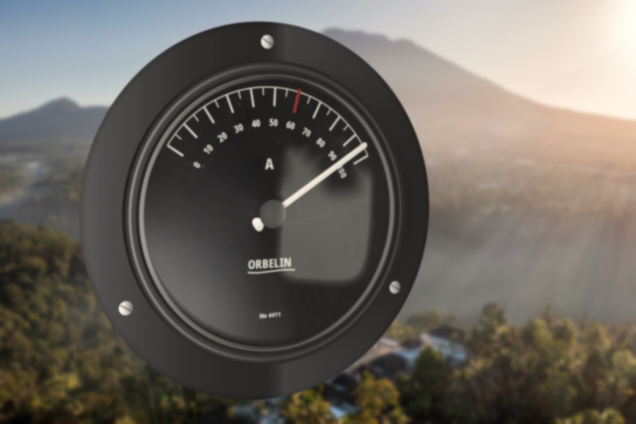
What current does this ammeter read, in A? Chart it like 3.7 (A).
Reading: 95 (A)
